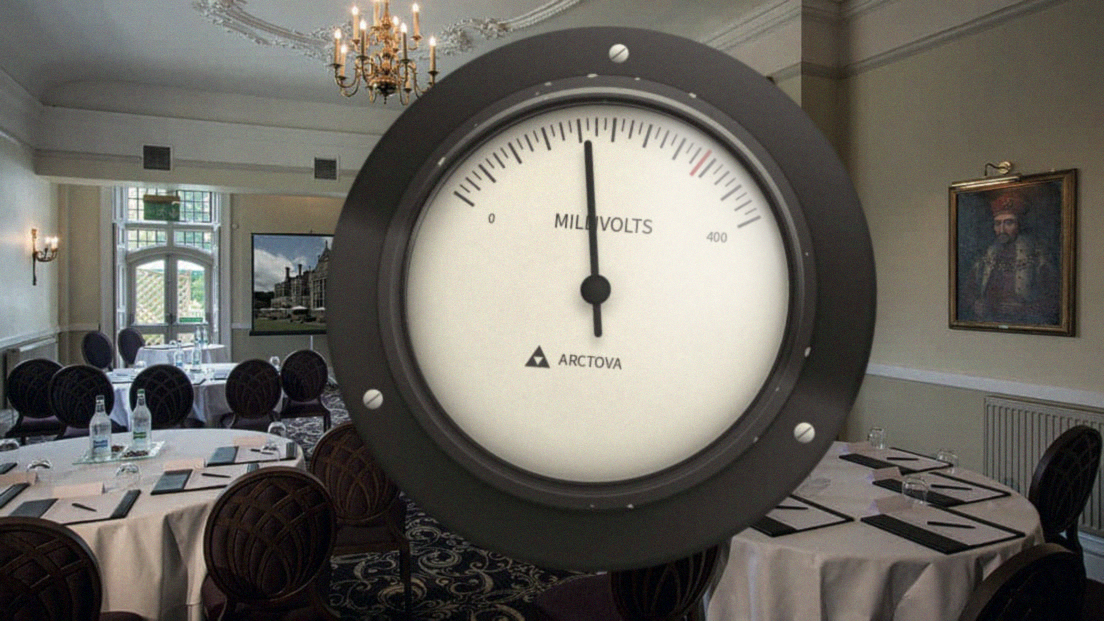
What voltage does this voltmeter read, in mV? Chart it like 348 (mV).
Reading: 170 (mV)
